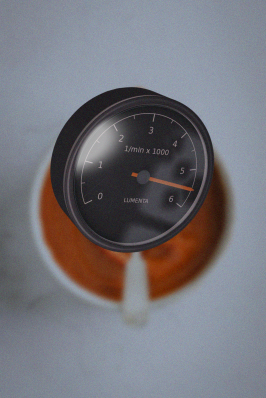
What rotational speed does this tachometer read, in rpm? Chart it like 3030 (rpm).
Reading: 5500 (rpm)
